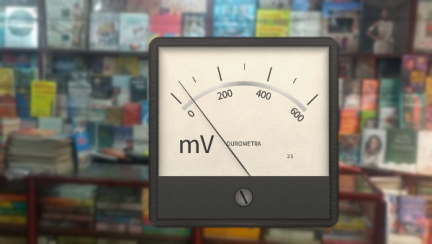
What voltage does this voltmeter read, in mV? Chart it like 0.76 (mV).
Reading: 50 (mV)
